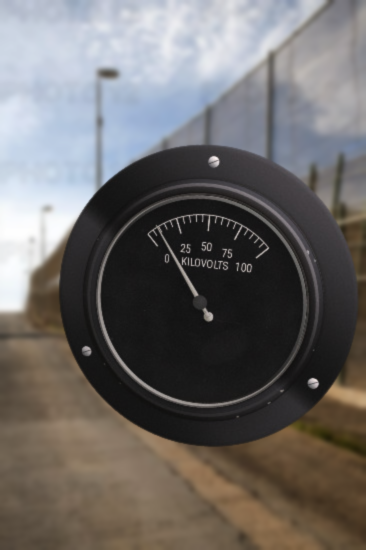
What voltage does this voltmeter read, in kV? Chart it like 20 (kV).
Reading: 10 (kV)
